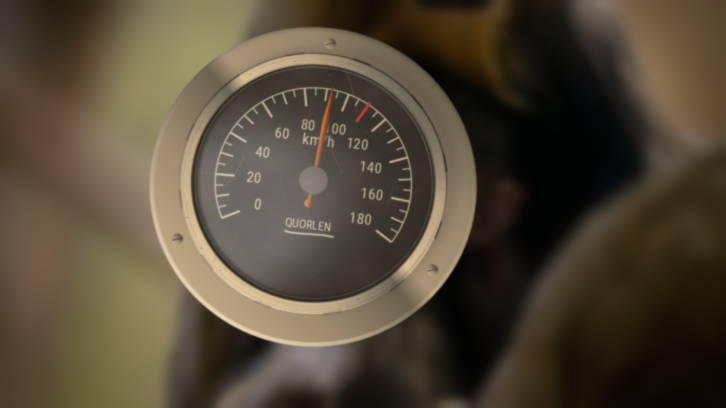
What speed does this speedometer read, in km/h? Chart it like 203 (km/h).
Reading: 92.5 (km/h)
